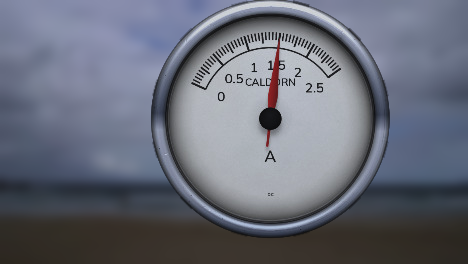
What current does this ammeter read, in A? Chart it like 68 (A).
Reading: 1.5 (A)
